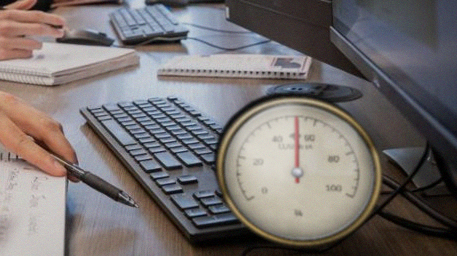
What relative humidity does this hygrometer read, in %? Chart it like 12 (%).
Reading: 52 (%)
